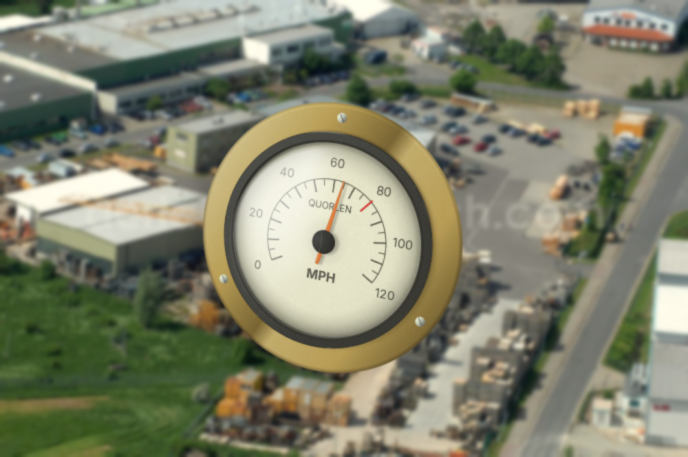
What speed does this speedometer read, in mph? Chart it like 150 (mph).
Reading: 65 (mph)
